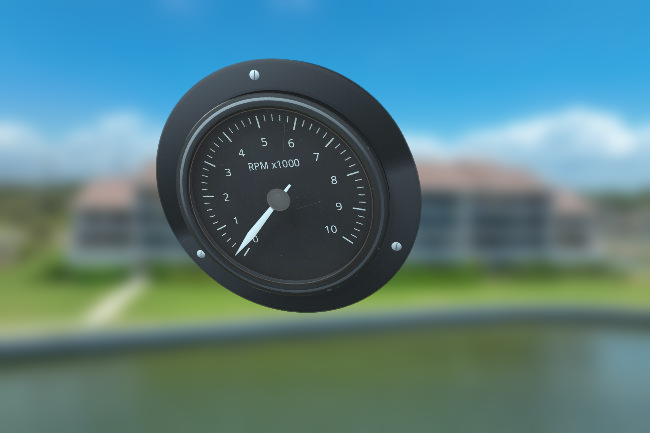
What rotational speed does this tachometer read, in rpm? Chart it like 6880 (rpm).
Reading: 200 (rpm)
